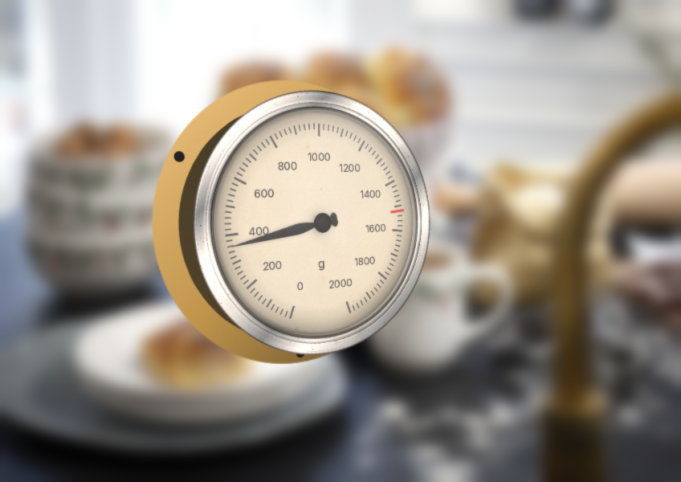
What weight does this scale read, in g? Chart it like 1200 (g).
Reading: 360 (g)
